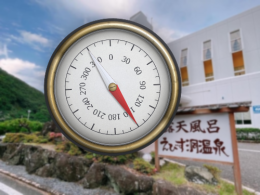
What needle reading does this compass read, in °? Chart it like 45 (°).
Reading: 150 (°)
